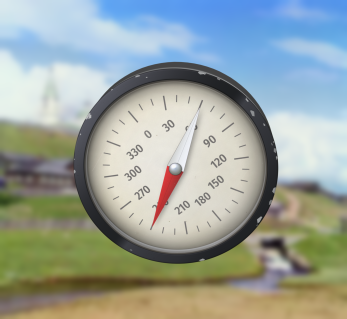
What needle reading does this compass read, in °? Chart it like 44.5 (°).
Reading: 240 (°)
